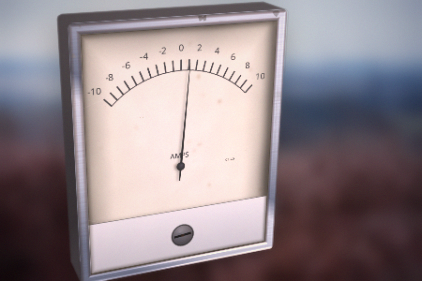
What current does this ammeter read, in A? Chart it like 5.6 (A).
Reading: 1 (A)
